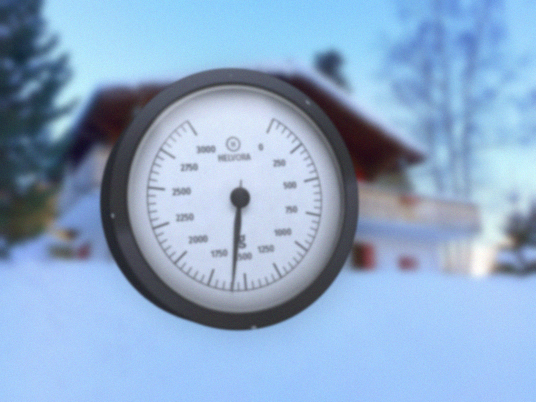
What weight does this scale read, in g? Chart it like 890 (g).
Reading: 1600 (g)
